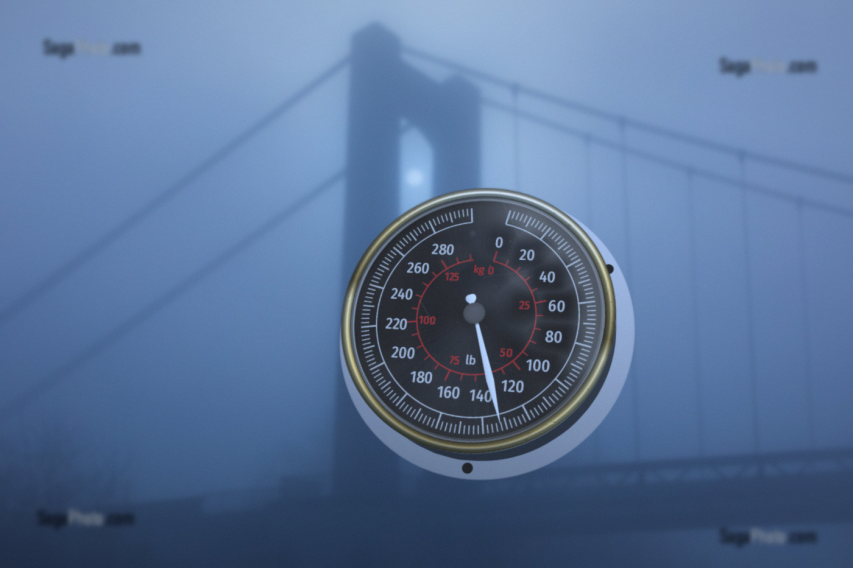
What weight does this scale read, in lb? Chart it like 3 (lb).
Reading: 132 (lb)
